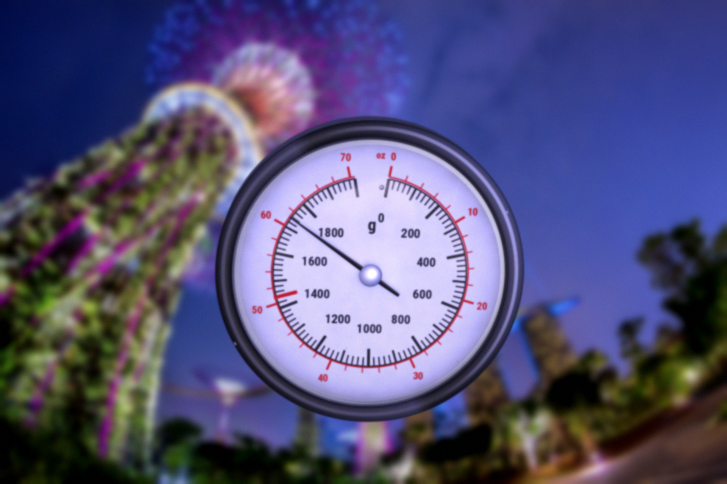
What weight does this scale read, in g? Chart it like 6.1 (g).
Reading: 1740 (g)
